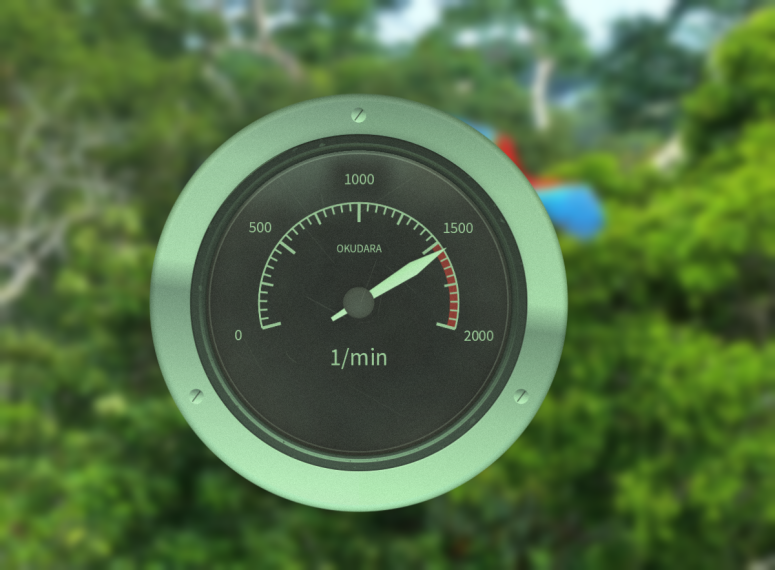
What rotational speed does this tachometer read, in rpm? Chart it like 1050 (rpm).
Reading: 1550 (rpm)
